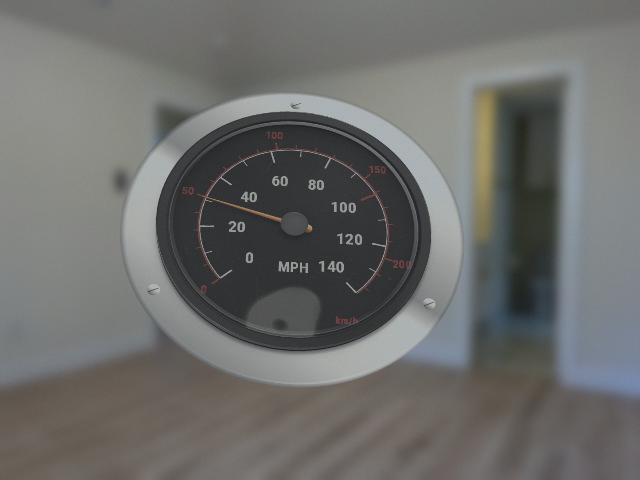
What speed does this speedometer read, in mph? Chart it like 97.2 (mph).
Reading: 30 (mph)
